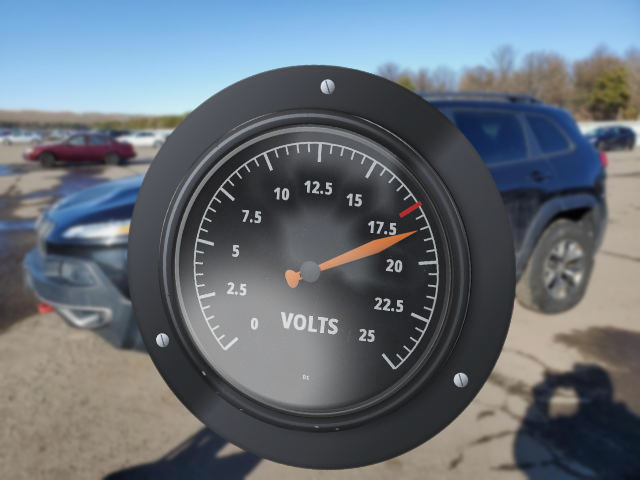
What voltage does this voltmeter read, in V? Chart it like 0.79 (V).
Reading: 18.5 (V)
